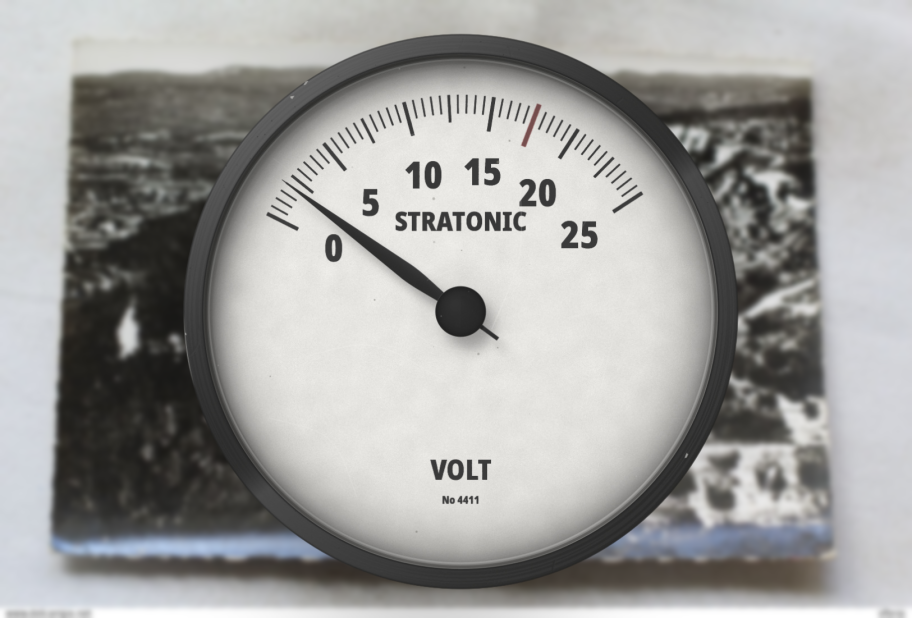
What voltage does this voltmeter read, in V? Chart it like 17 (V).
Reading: 2 (V)
